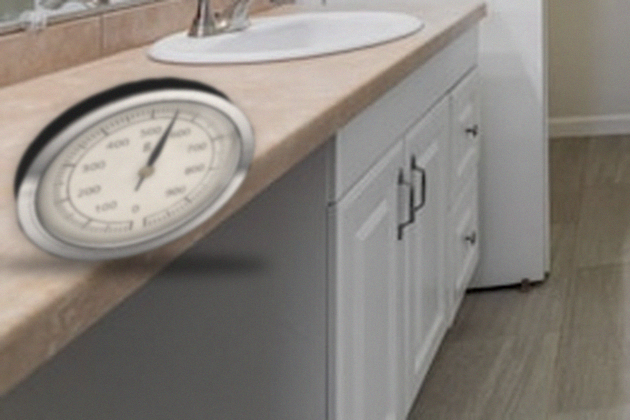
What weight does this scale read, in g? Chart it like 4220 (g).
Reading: 550 (g)
